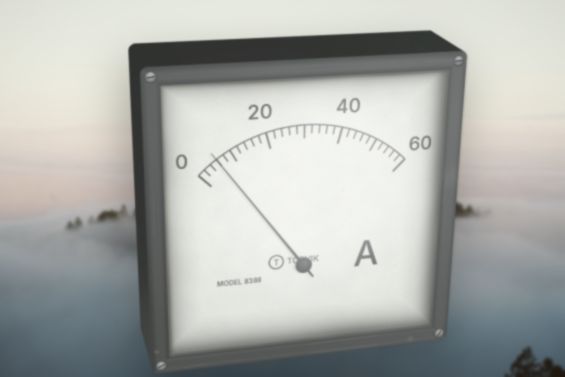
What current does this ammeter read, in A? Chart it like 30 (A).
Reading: 6 (A)
